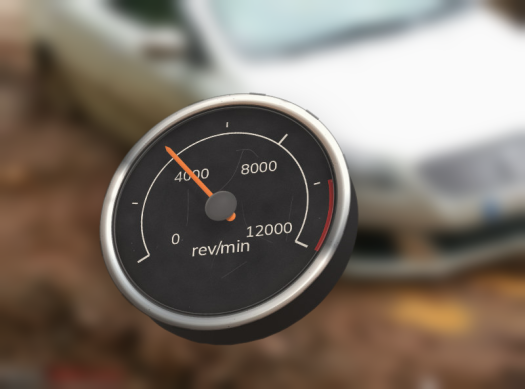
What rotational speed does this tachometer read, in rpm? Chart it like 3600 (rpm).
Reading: 4000 (rpm)
